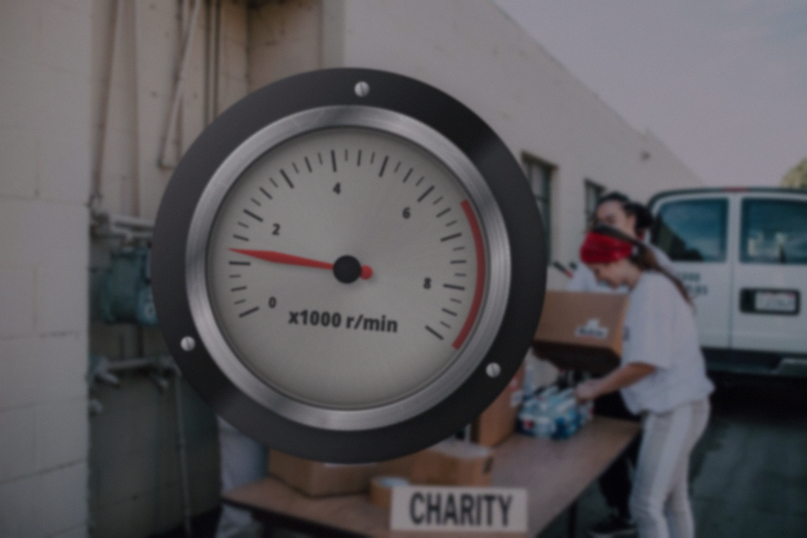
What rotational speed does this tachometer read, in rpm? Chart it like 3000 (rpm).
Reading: 1250 (rpm)
